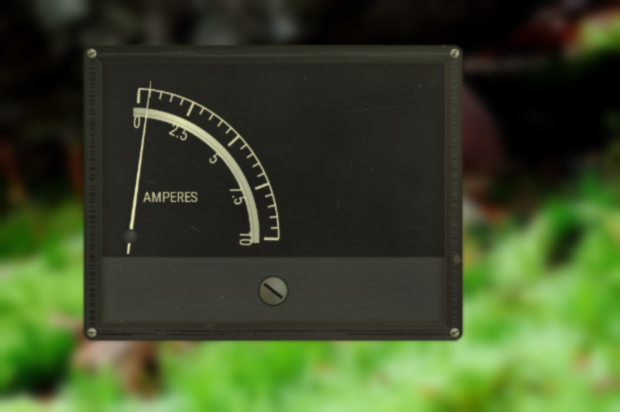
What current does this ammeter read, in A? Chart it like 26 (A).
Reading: 0.5 (A)
